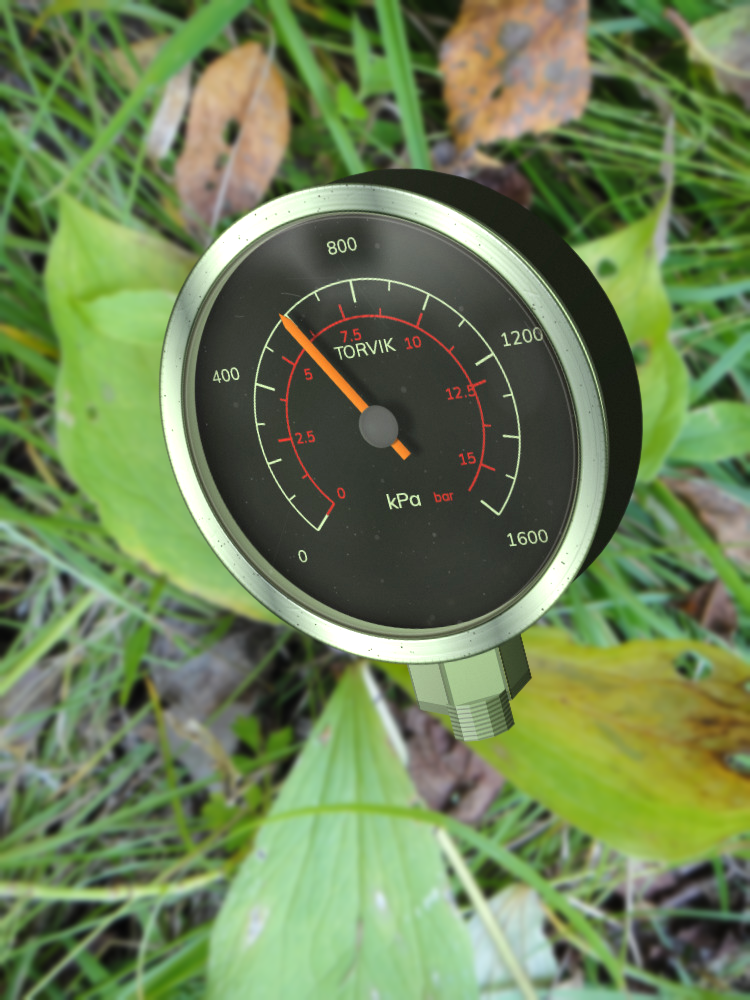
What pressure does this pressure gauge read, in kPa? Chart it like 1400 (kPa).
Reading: 600 (kPa)
